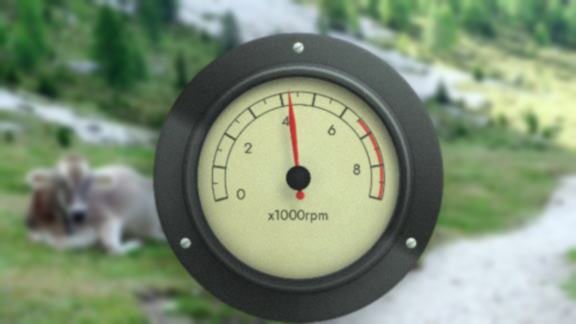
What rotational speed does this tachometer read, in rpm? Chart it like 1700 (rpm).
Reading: 4250 (rpm)
